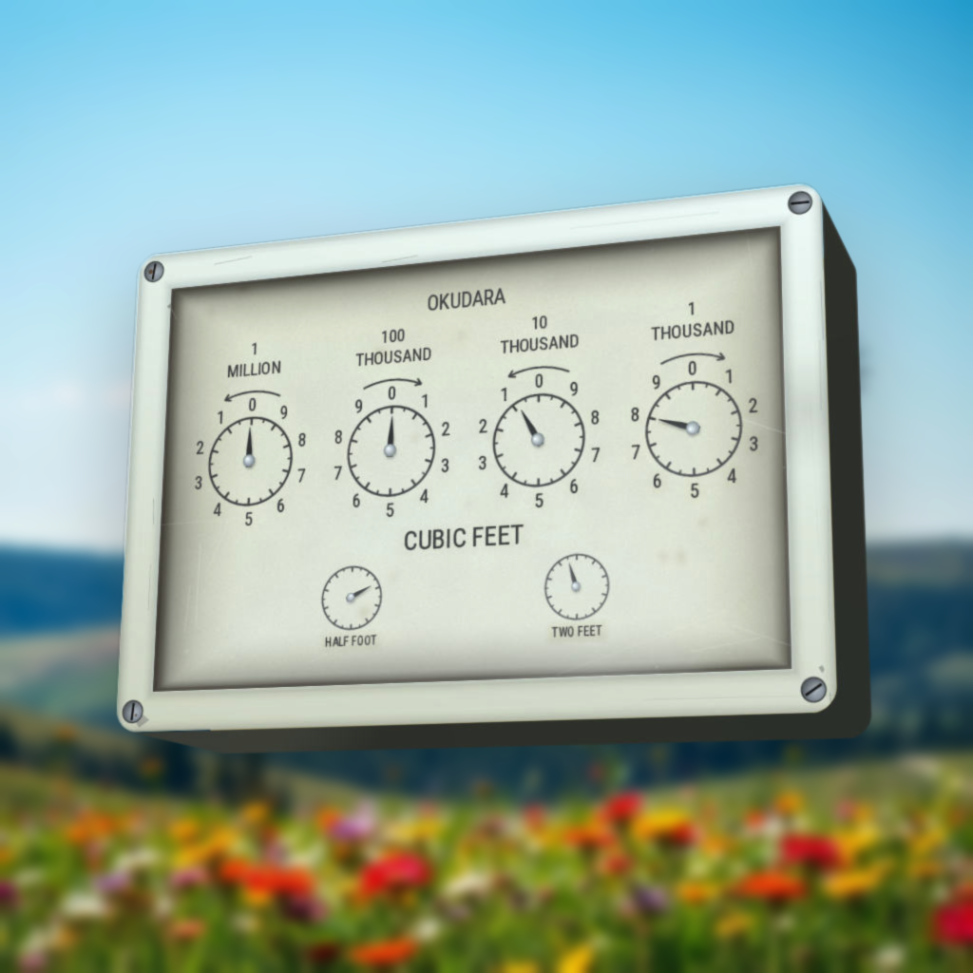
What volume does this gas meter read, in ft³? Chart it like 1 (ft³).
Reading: 800 (ft³)
